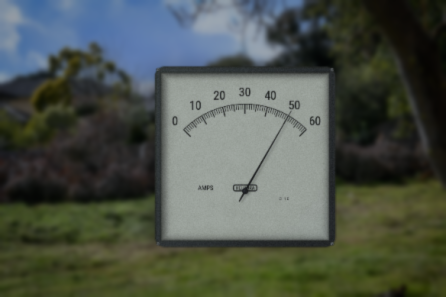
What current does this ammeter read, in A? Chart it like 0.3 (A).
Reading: 50 (A)
